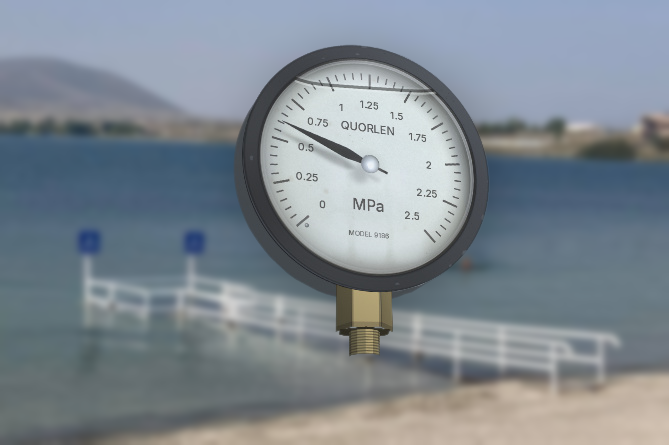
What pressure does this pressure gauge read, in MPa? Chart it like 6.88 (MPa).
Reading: 0.6 (MPa)
